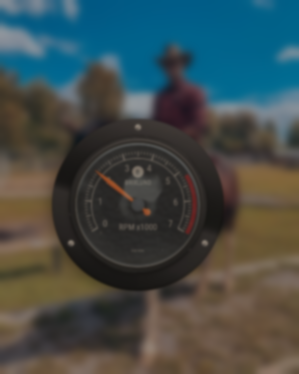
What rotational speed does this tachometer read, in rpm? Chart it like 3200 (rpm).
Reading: 2000 (rpm)
